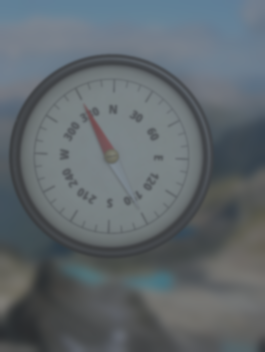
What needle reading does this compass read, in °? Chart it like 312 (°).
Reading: 330 (°)
